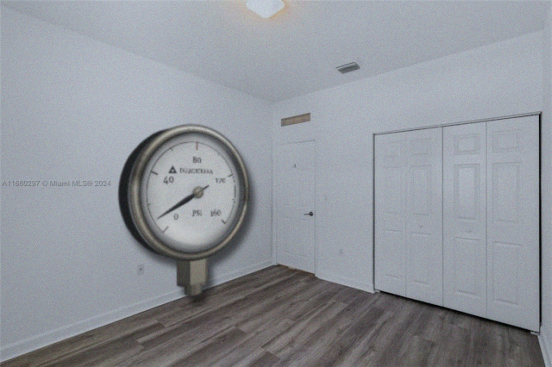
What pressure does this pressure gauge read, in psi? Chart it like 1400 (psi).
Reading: 10 (psi)
